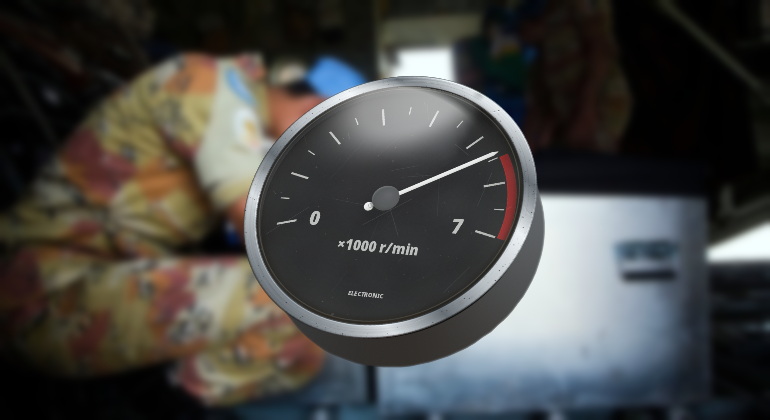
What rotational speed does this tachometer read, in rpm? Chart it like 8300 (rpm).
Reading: 5500 (rpm)
